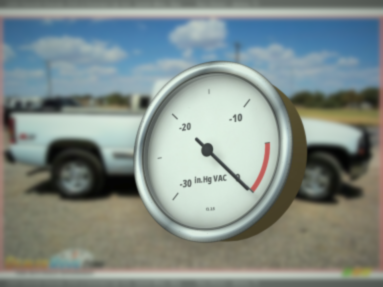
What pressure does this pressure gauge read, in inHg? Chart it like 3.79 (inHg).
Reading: 0 (inHg)
